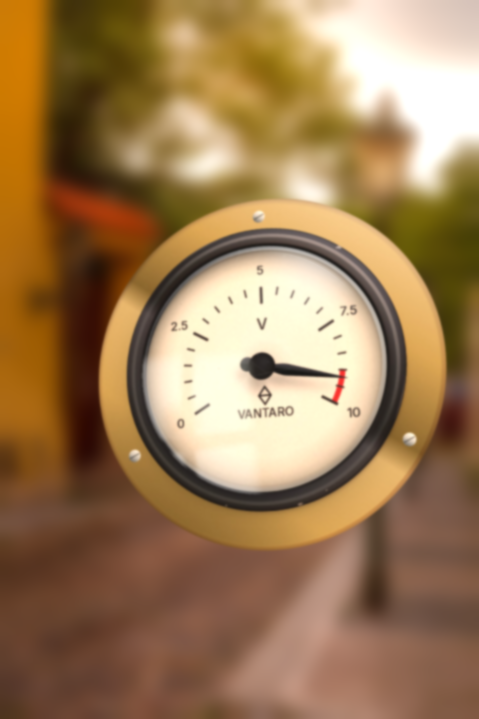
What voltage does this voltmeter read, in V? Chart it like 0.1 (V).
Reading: 9.25 (V)
